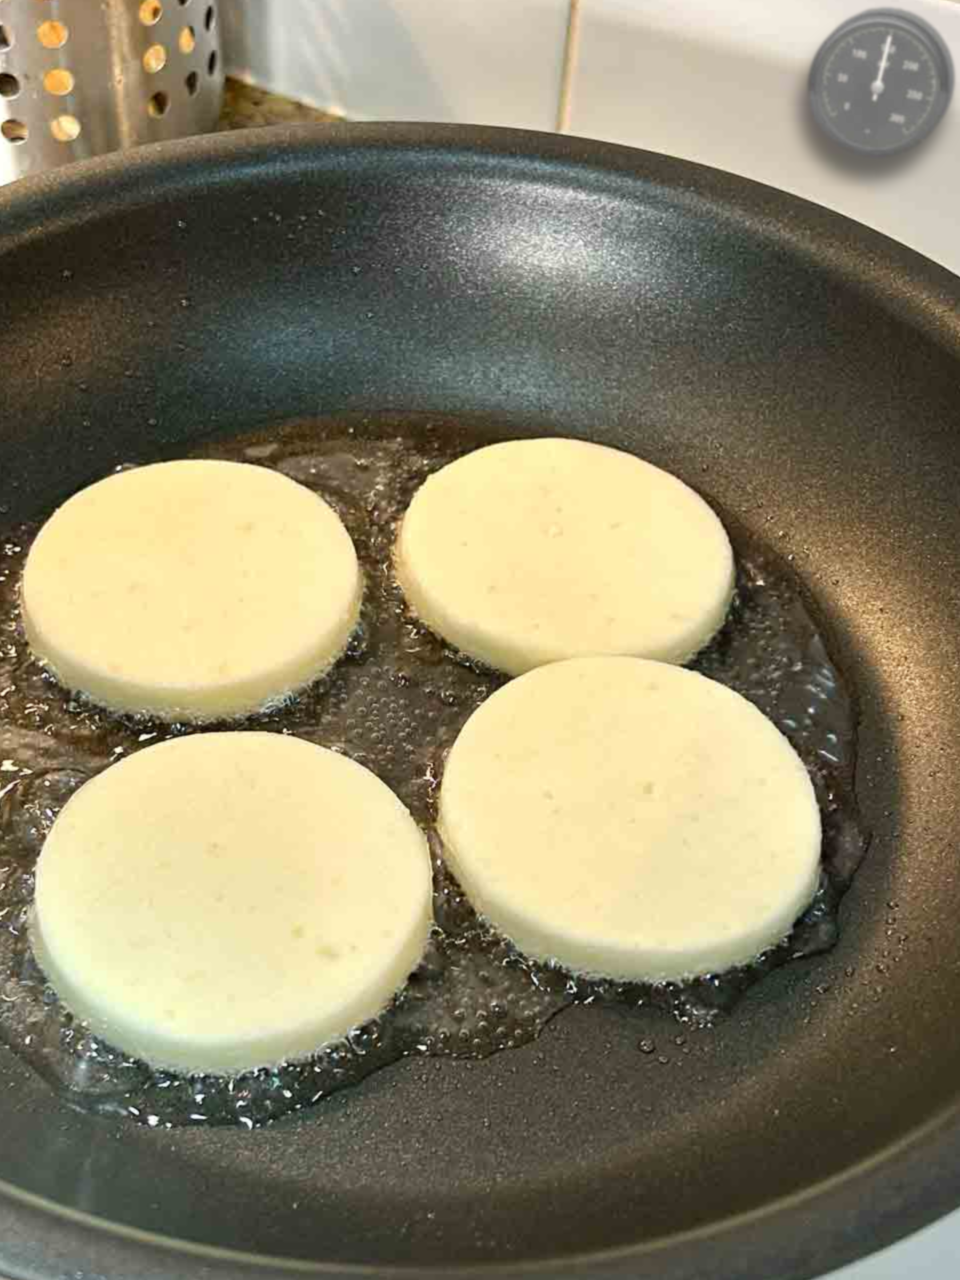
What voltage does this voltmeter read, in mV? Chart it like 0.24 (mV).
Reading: 150 (mV)
